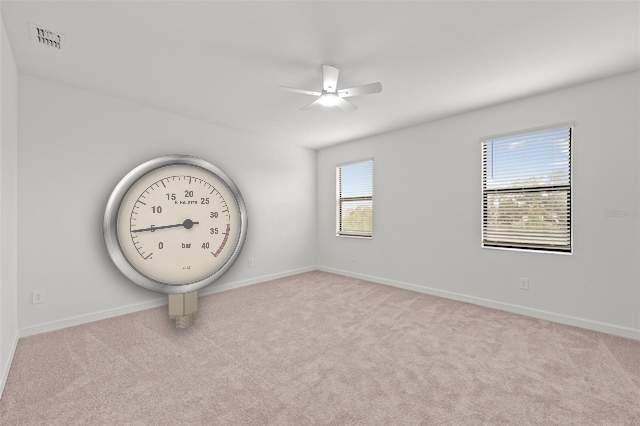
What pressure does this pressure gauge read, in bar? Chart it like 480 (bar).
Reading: 5 (bar)
